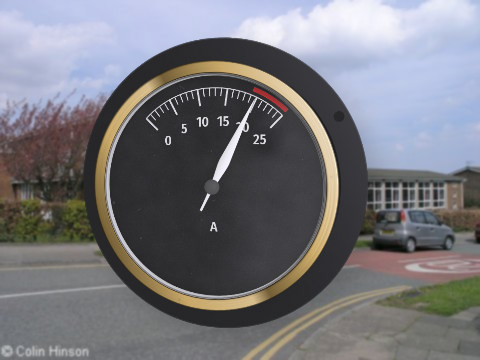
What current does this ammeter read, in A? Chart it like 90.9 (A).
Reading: 20 (A)
